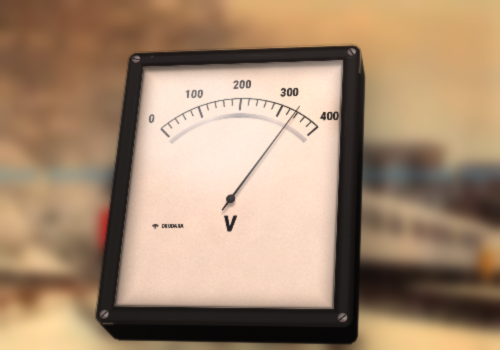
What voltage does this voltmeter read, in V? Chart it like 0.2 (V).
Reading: 340 (V)
